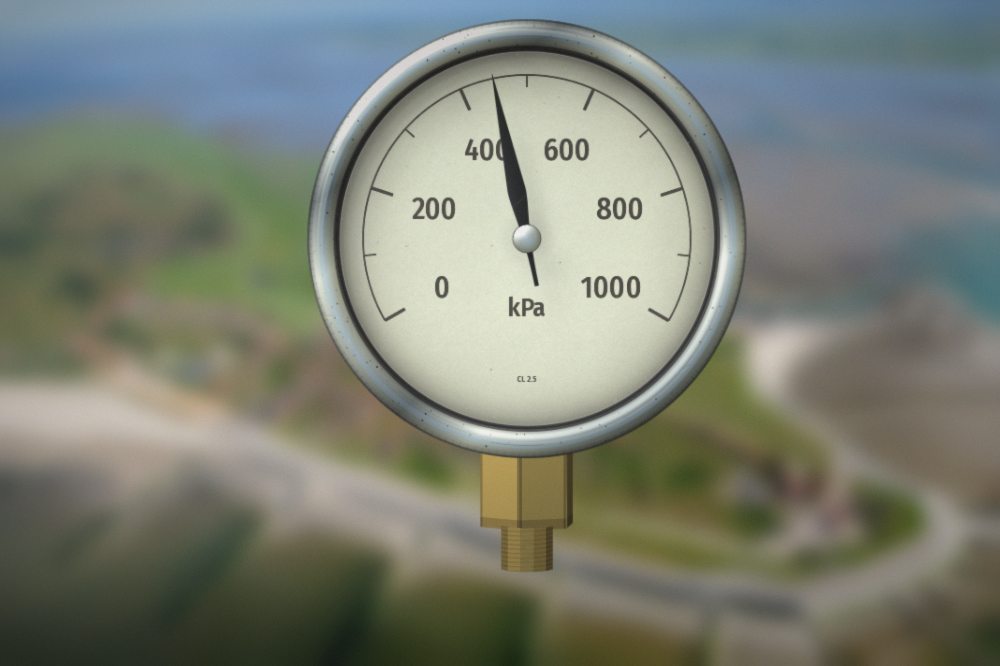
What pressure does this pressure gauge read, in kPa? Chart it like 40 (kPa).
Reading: 450 (kPa)
